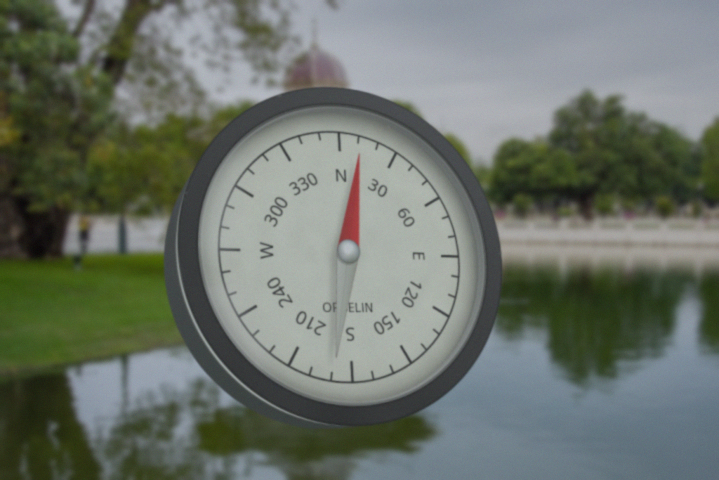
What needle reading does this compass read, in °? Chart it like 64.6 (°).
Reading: 10 (°)
